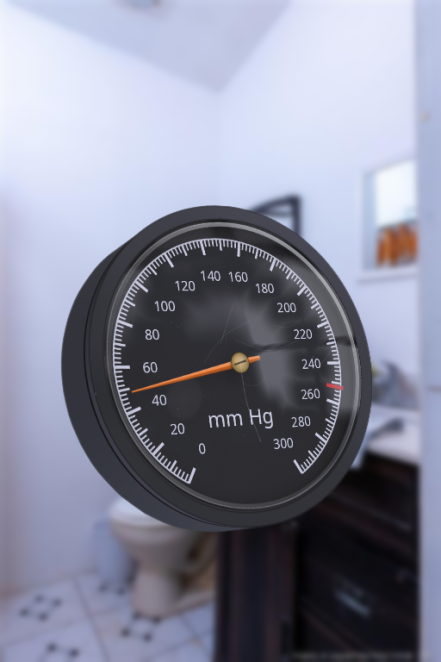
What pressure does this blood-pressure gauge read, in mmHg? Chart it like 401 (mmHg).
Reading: 48 (mmHg)
